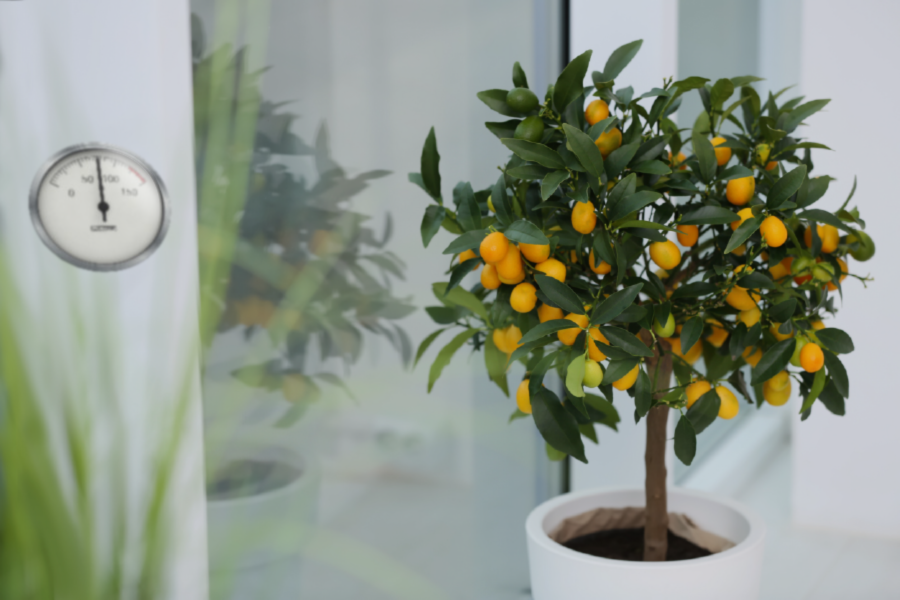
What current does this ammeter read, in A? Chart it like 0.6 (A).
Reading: 75 (A)
